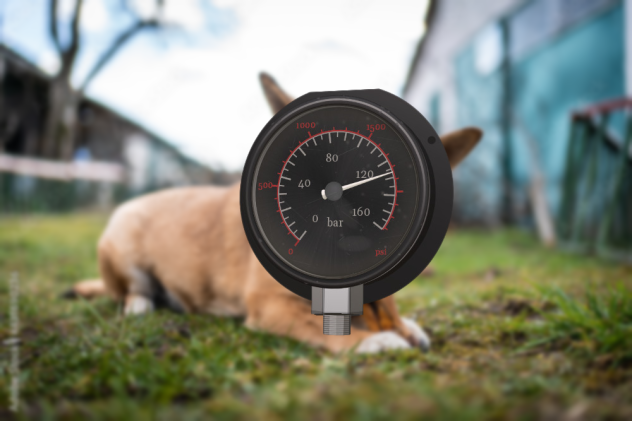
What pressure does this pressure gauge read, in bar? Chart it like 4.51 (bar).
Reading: 127.5 (bar)
